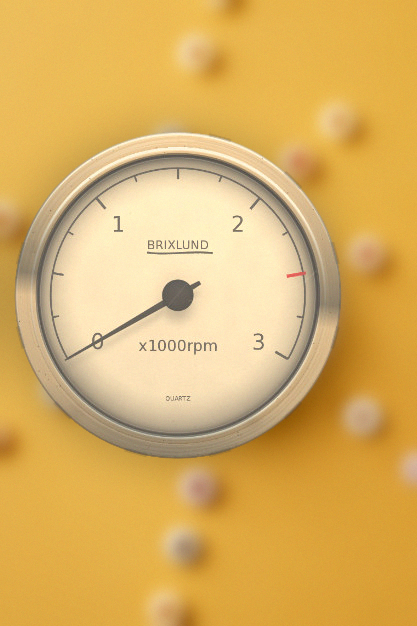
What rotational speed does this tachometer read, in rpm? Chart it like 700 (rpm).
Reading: 0 (rpm)
